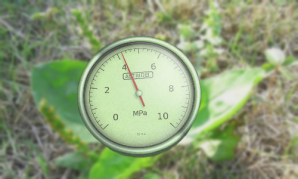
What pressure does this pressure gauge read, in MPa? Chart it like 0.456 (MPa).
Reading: 4.2 (MPa)
